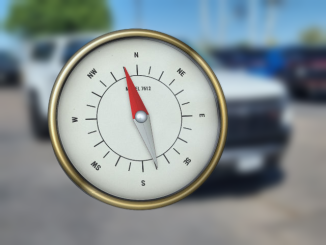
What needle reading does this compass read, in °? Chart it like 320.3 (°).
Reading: 345 (°)
